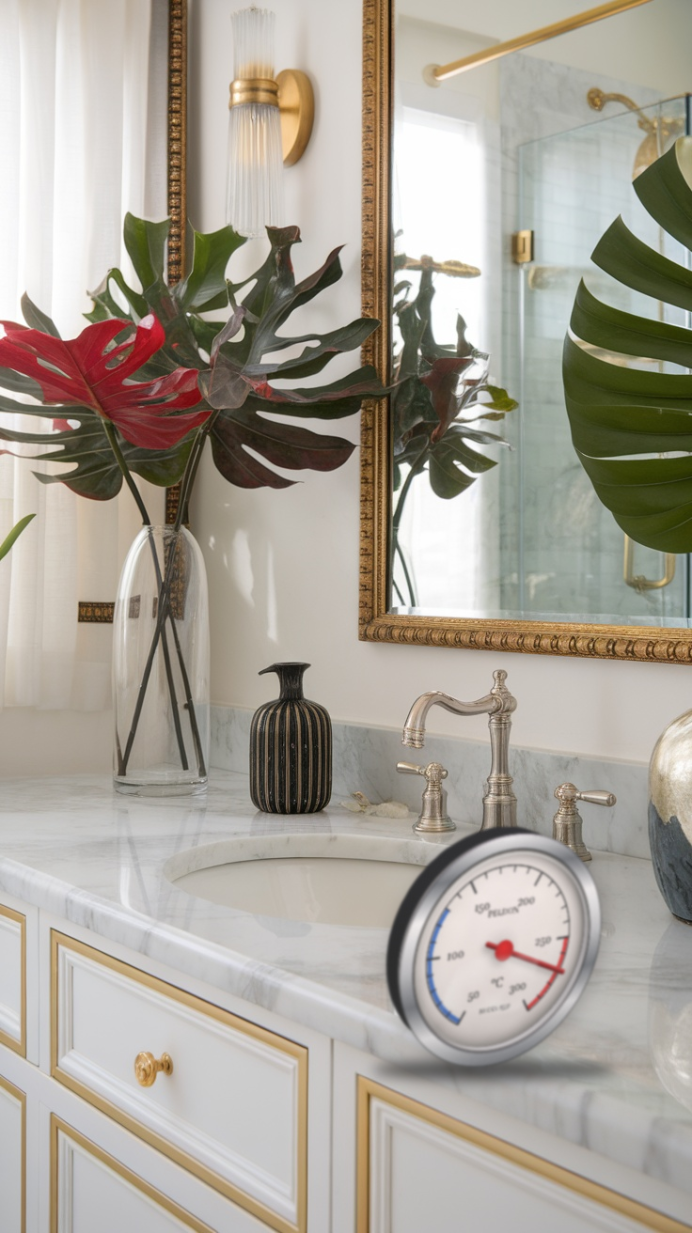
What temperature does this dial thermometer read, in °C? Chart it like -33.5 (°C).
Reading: 270 (°C)
